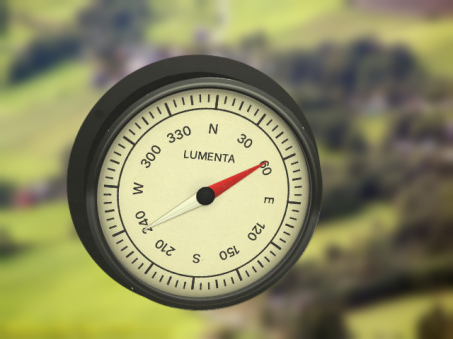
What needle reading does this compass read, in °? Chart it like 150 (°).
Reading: 55 (°)
